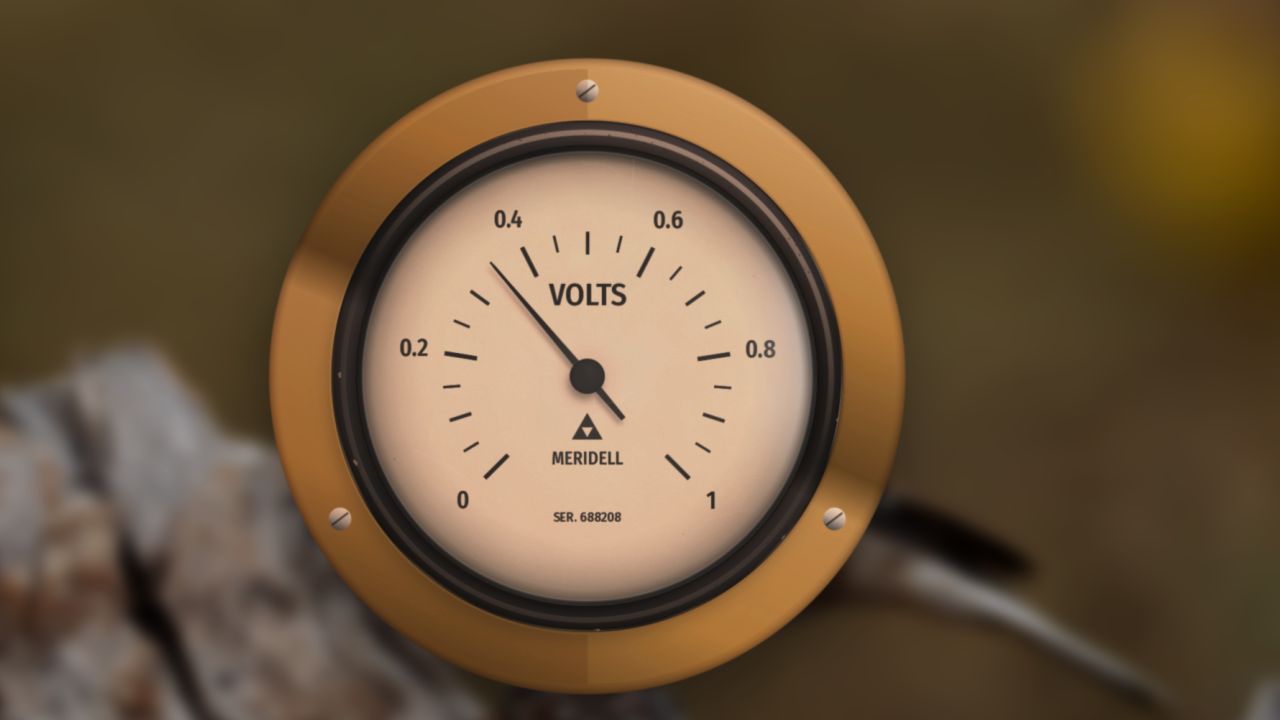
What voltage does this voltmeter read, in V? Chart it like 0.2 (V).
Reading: 0.35 (V)
